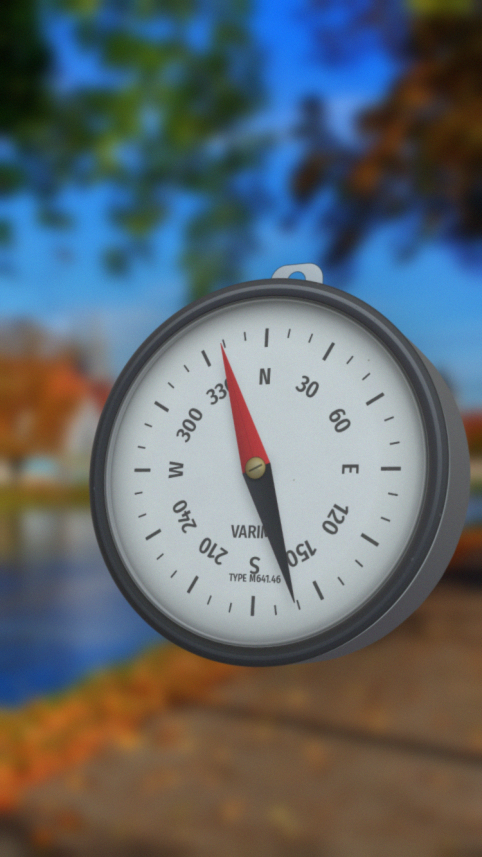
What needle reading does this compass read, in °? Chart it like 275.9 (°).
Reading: 340 (°)
